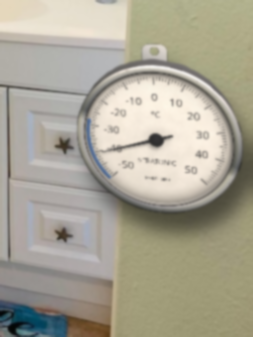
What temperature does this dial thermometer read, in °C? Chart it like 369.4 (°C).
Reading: -40 (°C)
